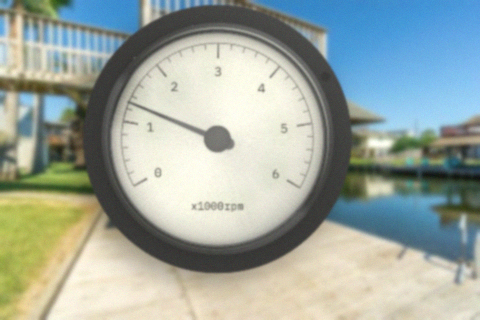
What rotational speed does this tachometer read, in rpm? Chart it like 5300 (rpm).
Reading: 1300 (rpm)
